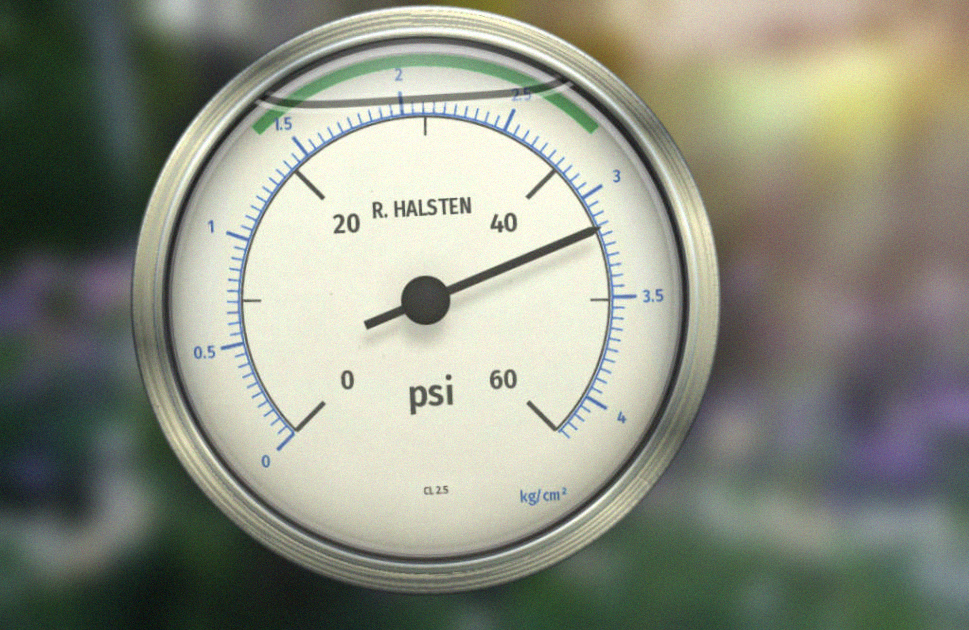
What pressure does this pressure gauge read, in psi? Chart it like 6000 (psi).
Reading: 45 (psi)
